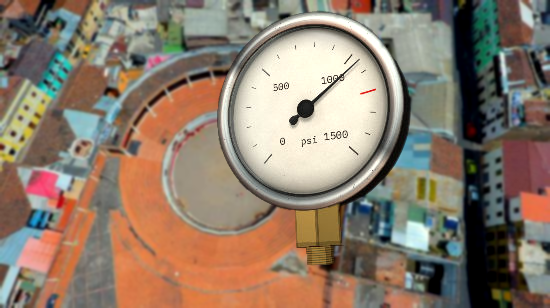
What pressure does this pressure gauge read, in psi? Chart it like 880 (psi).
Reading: 1050 (psi)
